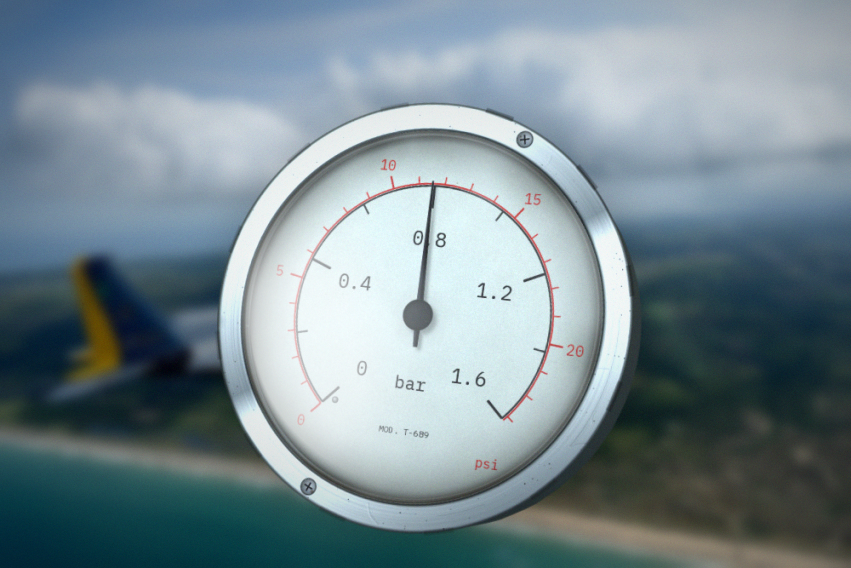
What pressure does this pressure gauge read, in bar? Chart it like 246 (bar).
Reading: 0.8 (bar)
